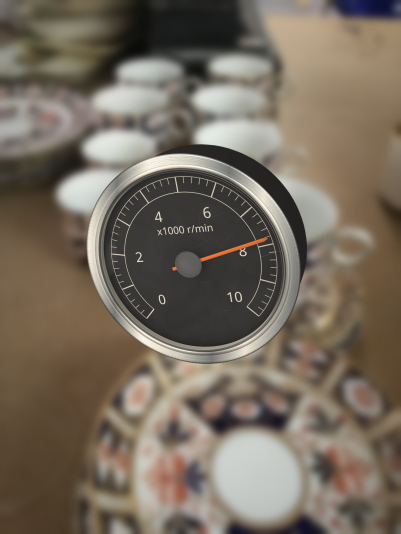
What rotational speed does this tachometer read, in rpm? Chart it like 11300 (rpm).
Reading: 7800 (rpm)
